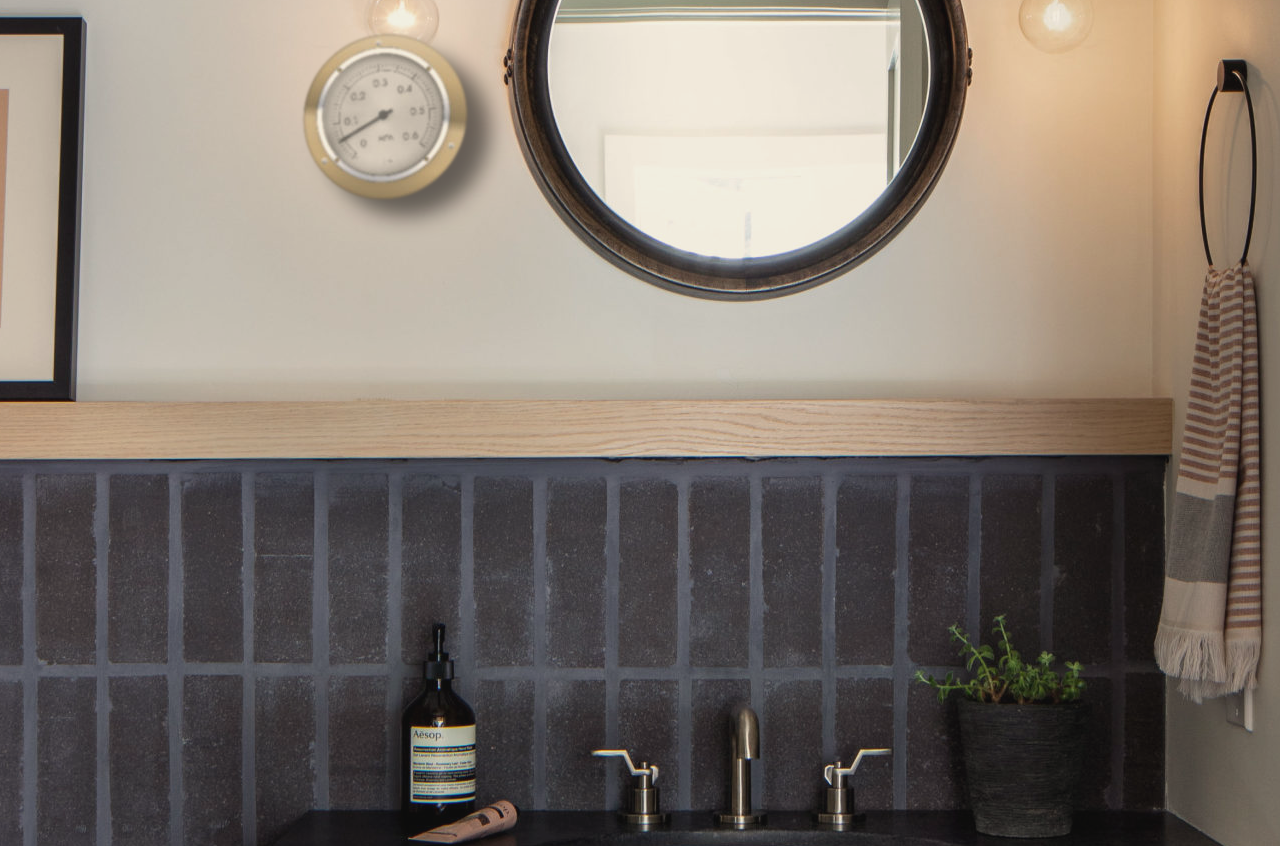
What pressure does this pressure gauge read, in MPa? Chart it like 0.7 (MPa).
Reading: 0.05 (MPa)
